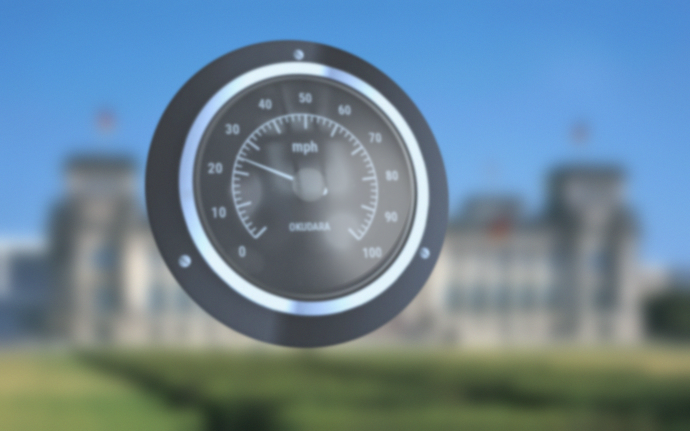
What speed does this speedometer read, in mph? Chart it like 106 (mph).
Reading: 24 (mph)
